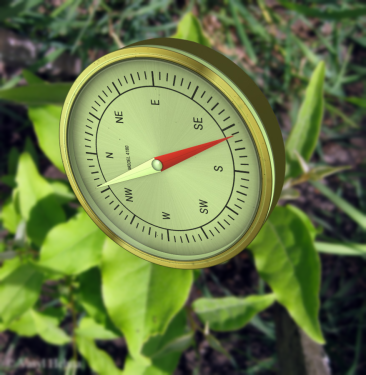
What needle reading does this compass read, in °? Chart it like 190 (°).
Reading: 155 (°)
